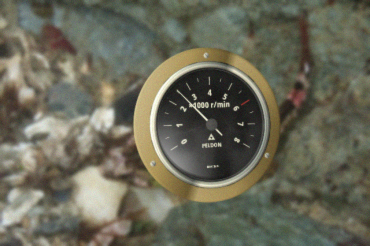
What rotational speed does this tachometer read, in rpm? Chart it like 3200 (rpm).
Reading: 2500 (rpm)
